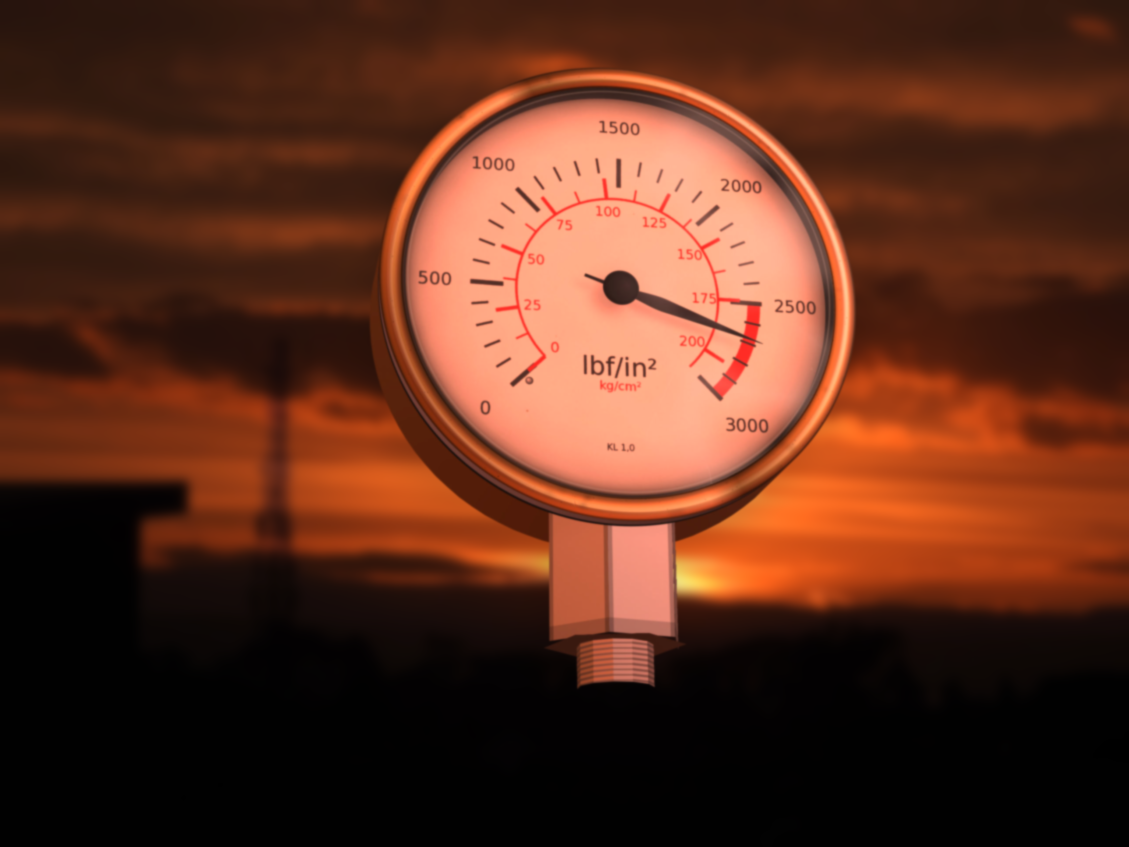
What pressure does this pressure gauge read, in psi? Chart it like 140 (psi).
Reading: 2700 (psi)
